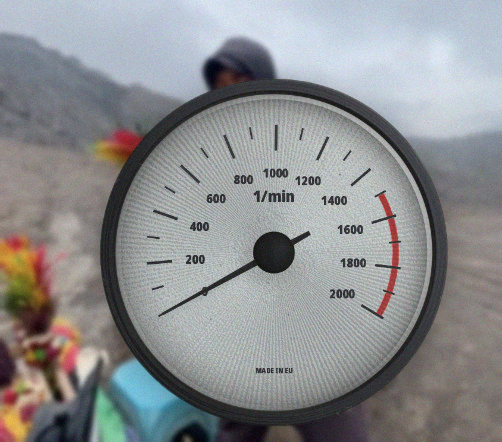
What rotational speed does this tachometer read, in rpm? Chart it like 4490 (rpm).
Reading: 0 (rpm)
